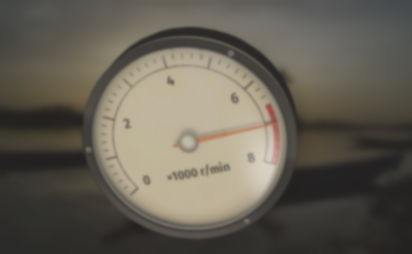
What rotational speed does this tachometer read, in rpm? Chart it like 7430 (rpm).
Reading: 7000 (rpm)
